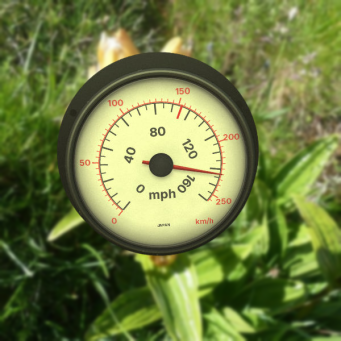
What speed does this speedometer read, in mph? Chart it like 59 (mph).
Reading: 142.5 (mph)
